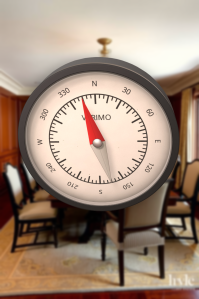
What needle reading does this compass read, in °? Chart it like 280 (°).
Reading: 345 (°)
